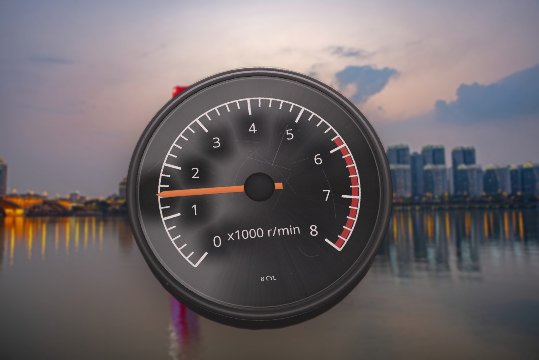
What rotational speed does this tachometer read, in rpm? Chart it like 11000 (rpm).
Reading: 1400 (rpm)
